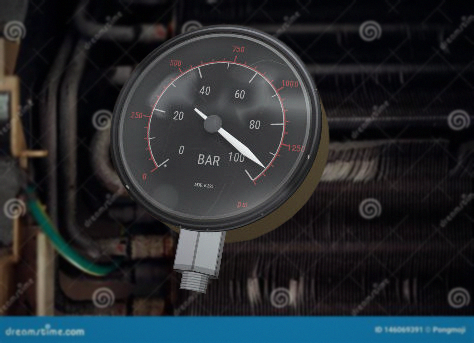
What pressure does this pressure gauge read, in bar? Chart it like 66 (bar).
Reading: 95 (bar)
